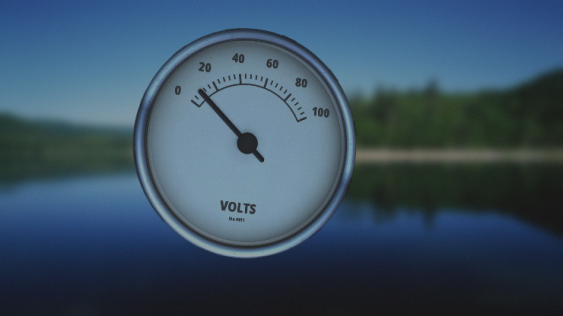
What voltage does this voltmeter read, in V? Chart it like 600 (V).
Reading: 8 (V)
